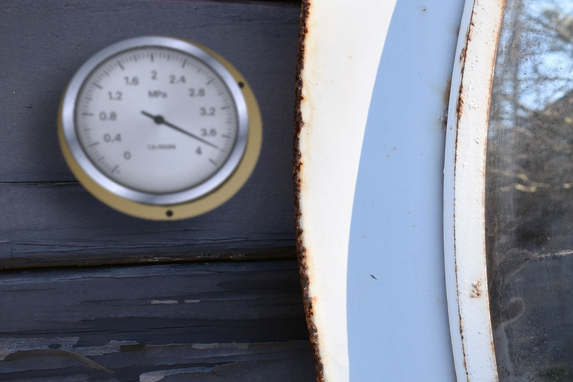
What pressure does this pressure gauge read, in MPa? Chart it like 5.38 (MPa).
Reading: 3.8 (MPa)
